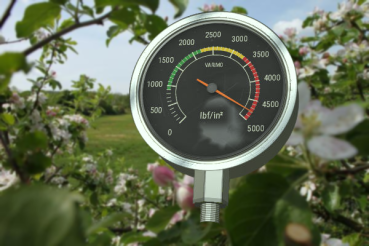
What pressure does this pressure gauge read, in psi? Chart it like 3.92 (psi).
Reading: 4800 (psi)
